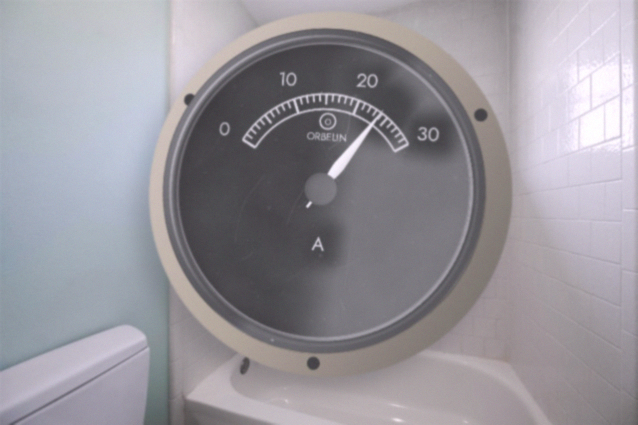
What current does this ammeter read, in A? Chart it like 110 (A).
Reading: 24 (A)
